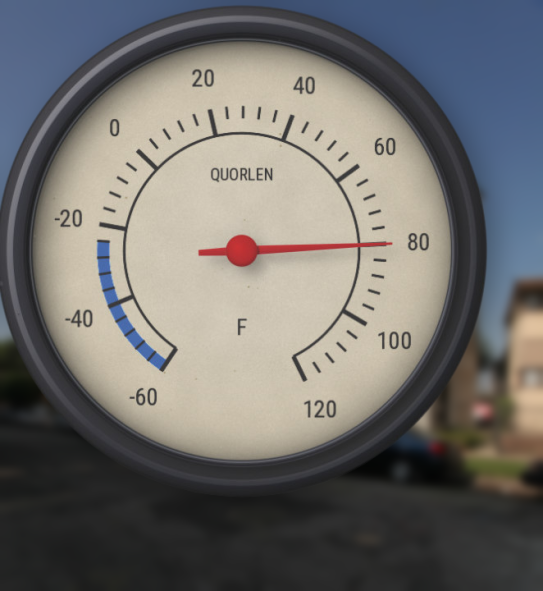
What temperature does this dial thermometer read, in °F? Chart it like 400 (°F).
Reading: 80 (°F)
